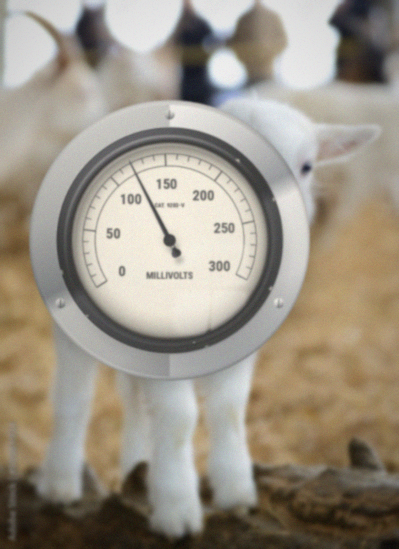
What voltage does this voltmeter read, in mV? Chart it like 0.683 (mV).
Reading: 120 (mV)
